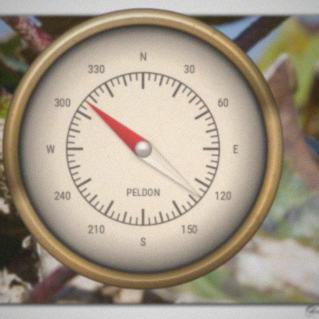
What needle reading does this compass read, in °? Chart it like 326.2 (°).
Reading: 310 (°)
